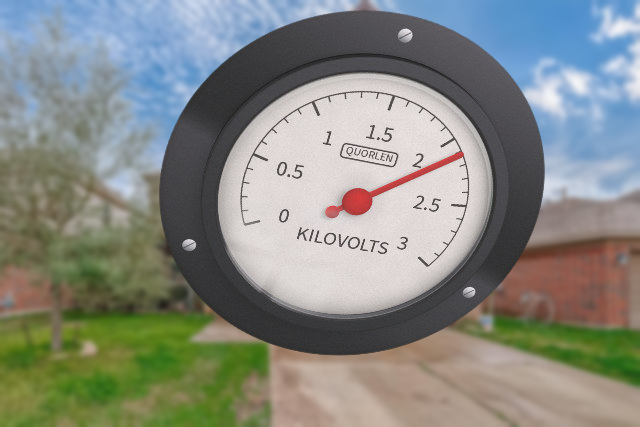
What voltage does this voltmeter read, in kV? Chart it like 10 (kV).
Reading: 2.1 (kV)
